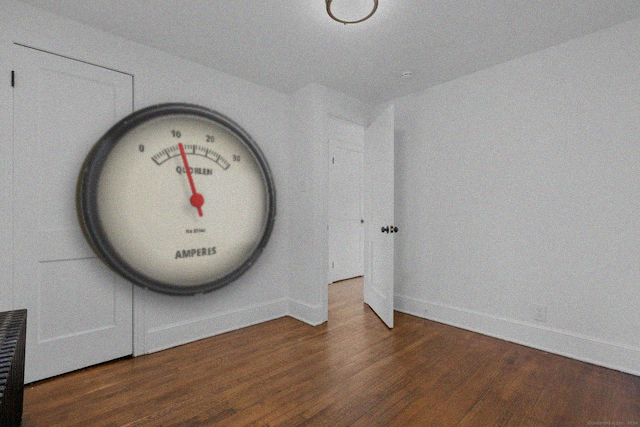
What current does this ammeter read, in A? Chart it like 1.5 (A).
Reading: 10 (A)
